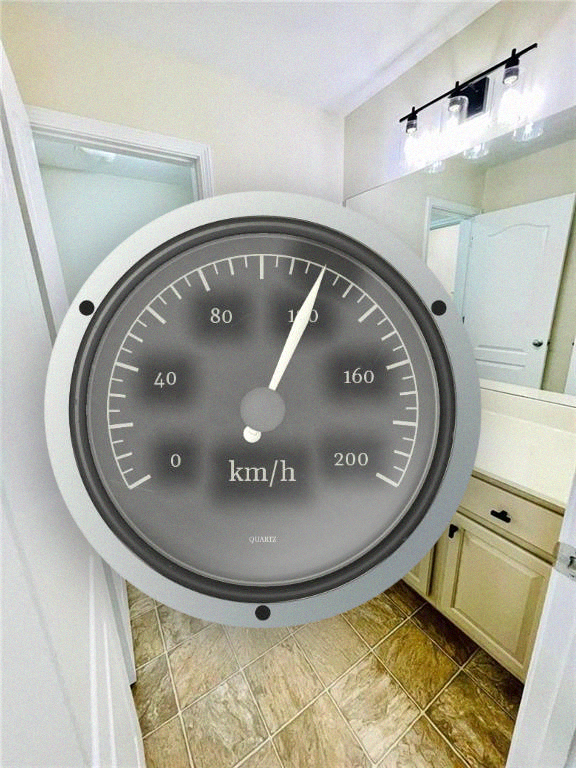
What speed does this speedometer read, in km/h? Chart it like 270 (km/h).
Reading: 120 (km/h)
